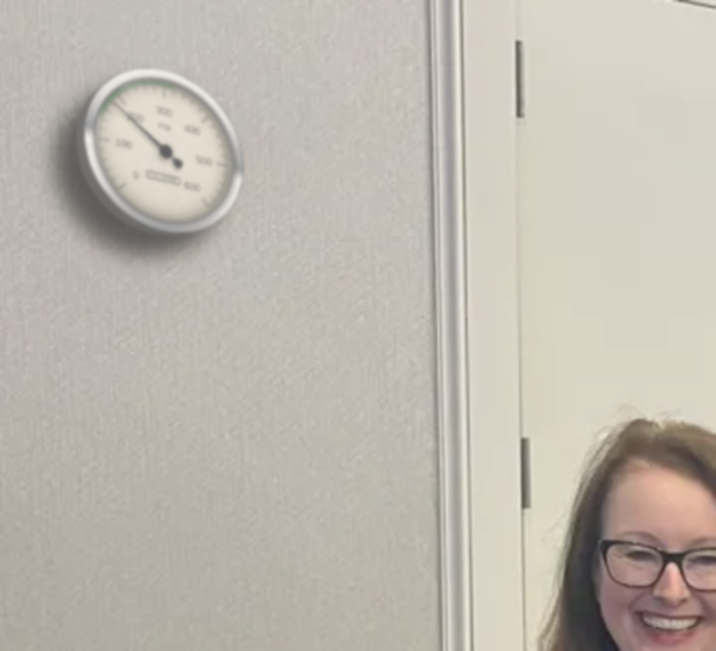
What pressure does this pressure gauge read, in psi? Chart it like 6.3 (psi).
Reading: 180 (psi)
